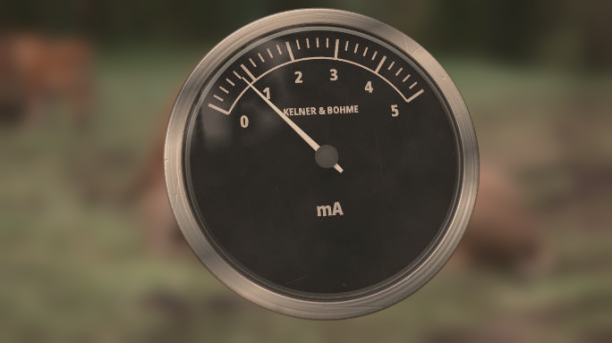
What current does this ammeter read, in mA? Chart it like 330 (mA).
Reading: 0.8 (mA)
